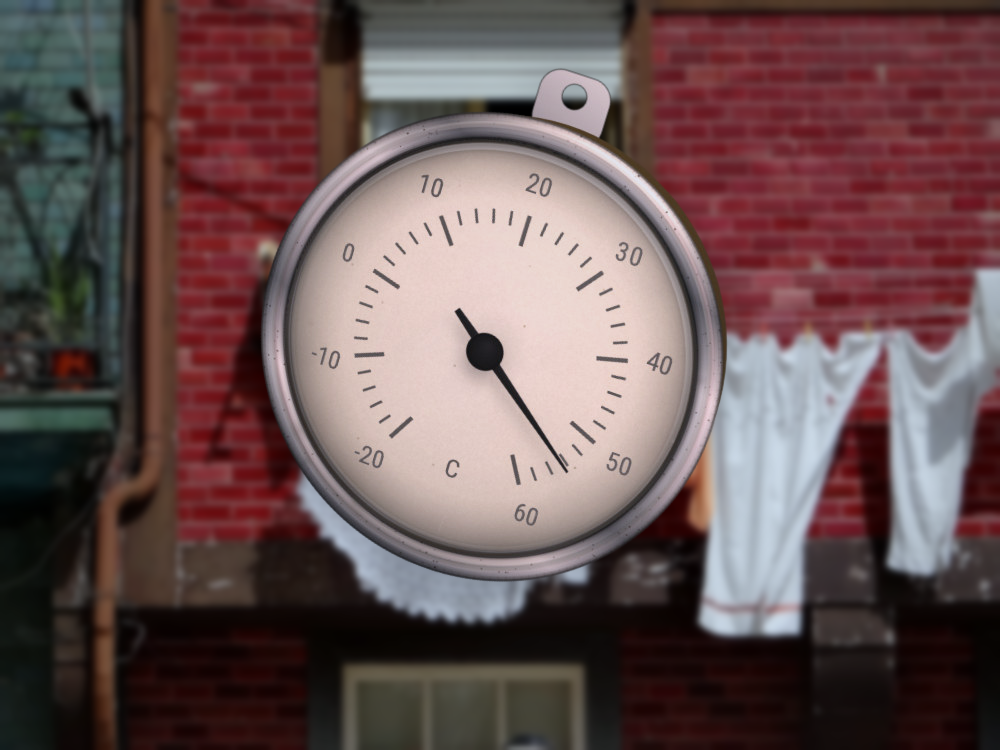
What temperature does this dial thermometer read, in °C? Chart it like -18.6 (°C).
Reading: 54 (°C)
